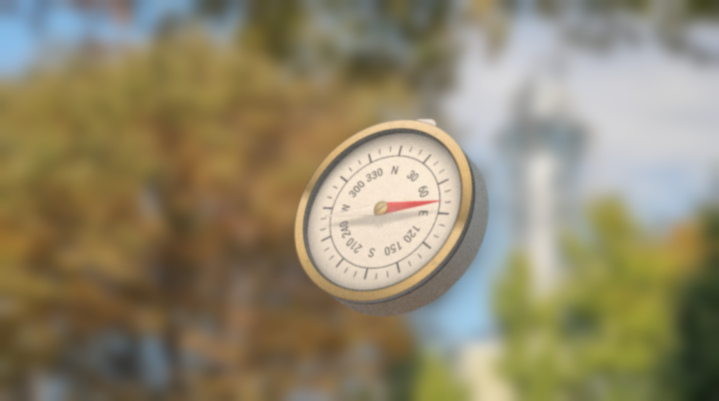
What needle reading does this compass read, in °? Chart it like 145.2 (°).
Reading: 80 (°)
